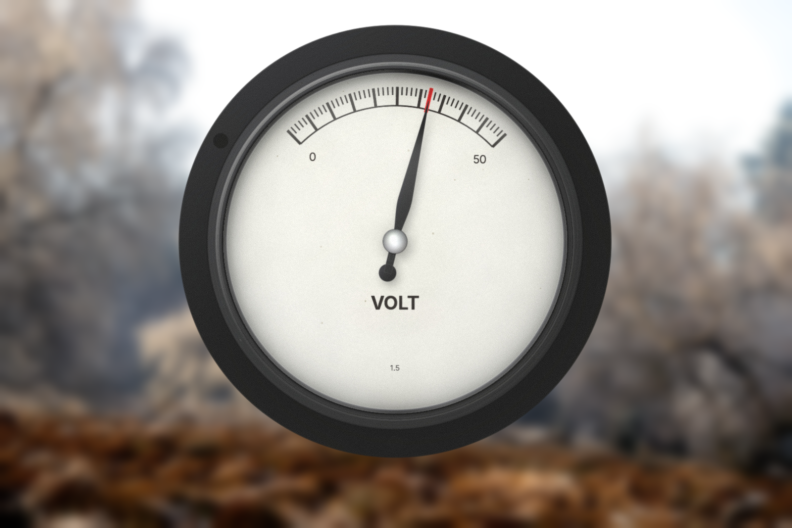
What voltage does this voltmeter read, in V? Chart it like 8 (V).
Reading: 32 (V)
